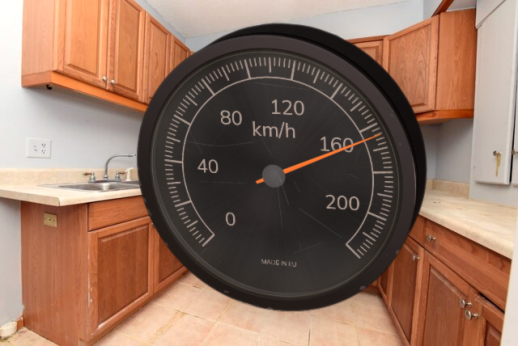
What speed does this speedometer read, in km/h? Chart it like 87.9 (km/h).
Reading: 164 (km/h)
